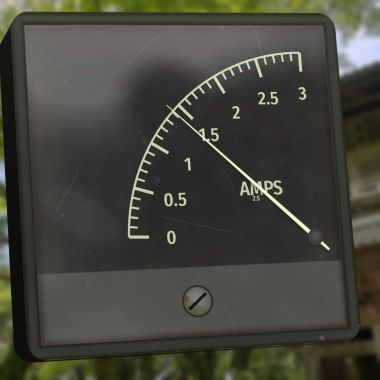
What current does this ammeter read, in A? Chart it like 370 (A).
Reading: 1.4 (A)
